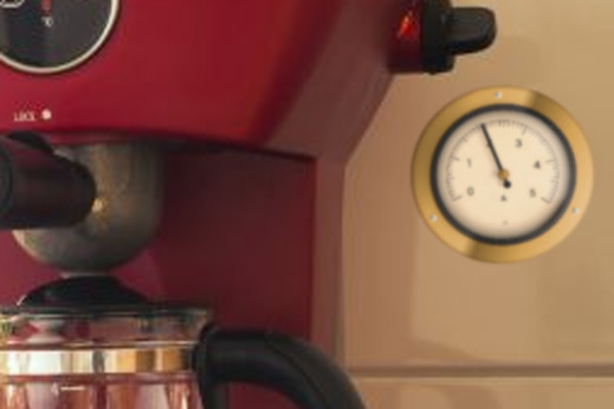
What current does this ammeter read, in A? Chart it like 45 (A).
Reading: 2 (A)
